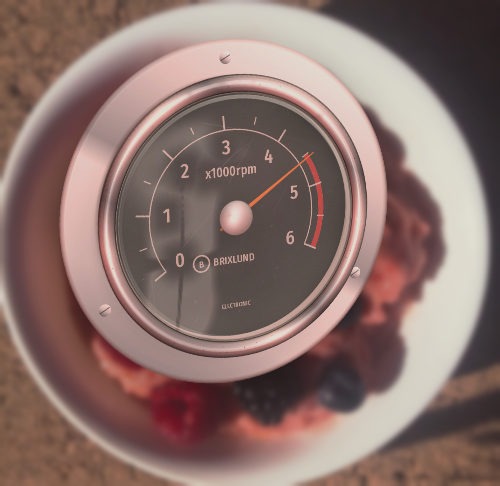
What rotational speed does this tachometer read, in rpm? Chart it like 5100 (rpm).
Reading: 4500 (rpm)
